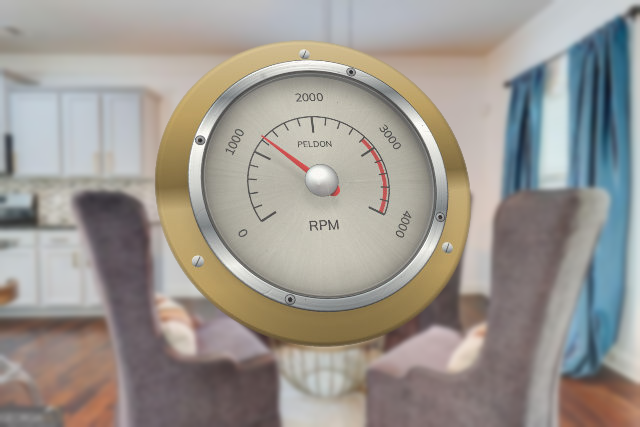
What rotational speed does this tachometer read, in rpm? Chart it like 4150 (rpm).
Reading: 1200 (rpm)
